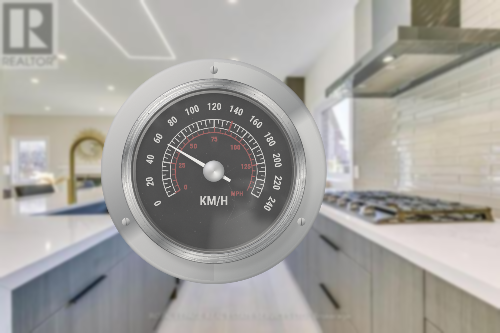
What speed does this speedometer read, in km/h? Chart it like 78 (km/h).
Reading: 60 (km/h)
